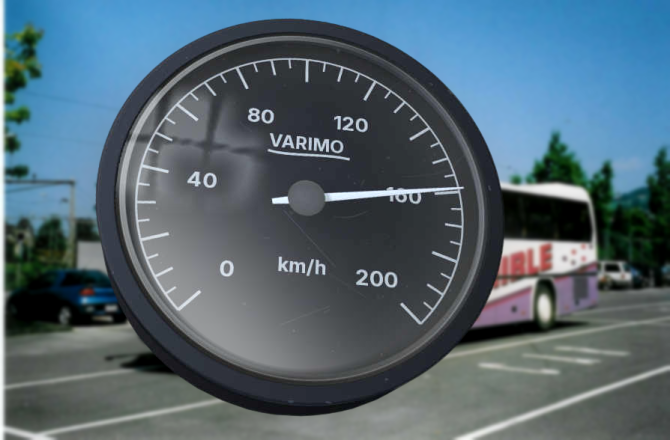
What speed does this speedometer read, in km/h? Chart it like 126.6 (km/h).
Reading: 160 (km/h)
